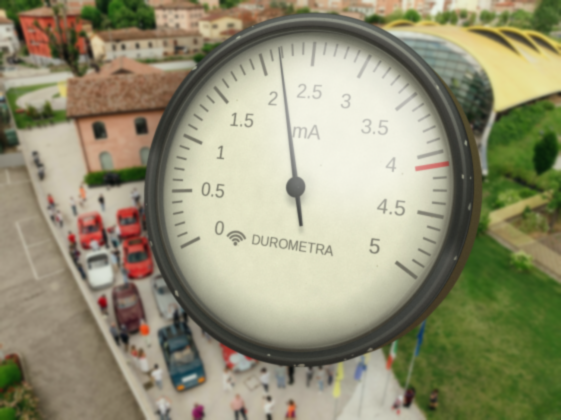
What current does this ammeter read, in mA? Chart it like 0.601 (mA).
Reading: 2.2 (mA)
